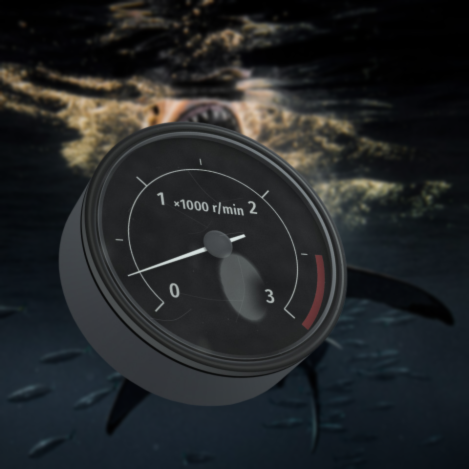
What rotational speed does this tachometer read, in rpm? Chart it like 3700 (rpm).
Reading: 250 (rpm)
